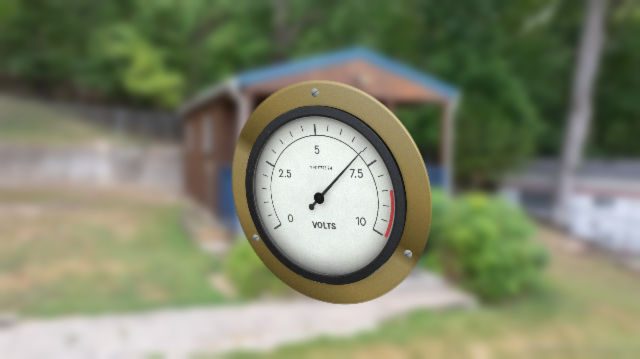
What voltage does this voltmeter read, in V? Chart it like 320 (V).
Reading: 7 (V)
